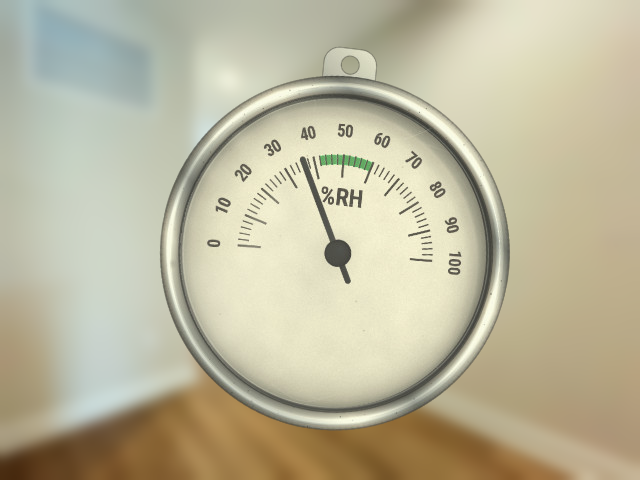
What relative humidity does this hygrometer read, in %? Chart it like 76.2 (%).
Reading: 36 (%)
